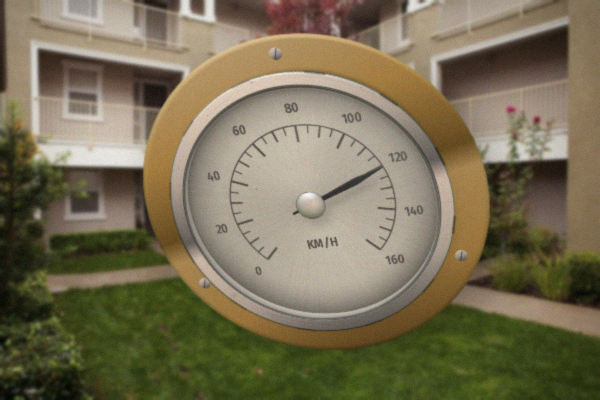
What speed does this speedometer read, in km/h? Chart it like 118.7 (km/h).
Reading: 120 (km/h)
